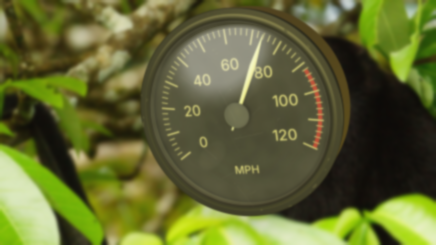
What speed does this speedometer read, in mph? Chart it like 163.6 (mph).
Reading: 74 (mph)
